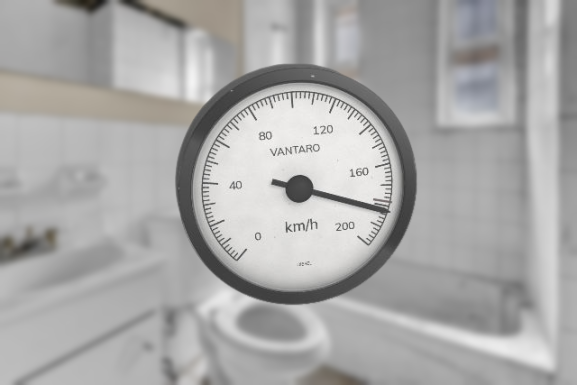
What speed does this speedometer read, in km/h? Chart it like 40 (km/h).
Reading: 182 (km/h)
